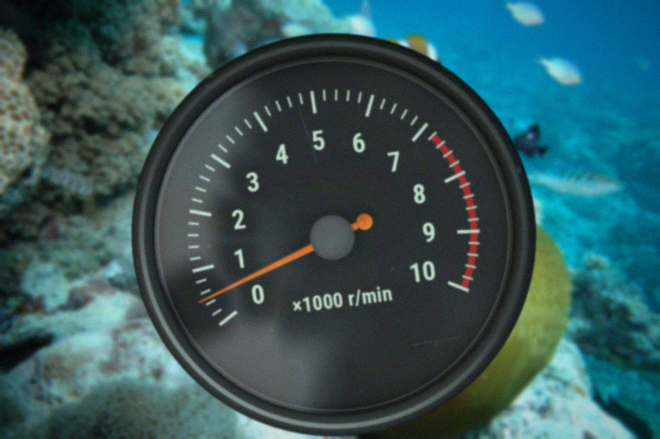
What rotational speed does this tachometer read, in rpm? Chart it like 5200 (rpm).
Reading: 500 (rpm)
